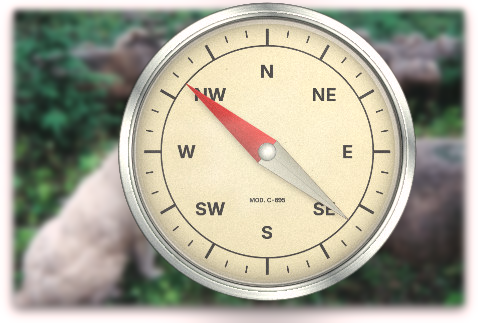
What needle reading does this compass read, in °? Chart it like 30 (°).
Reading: 310 (°)
